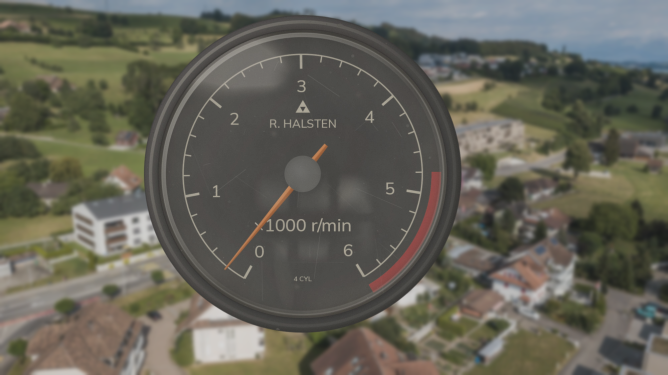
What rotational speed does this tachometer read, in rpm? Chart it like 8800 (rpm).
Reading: 200 (rpm)
